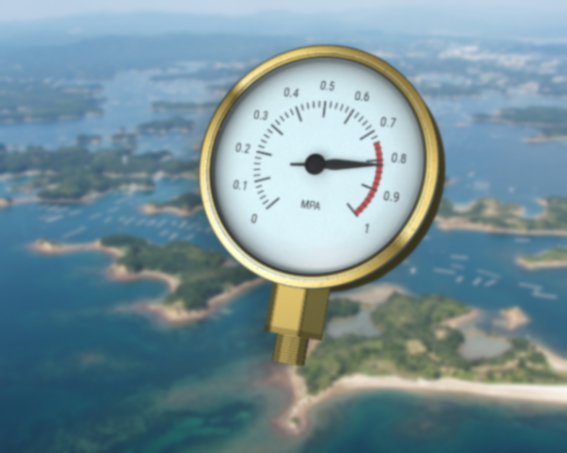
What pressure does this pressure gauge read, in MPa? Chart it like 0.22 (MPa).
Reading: 0.82 (MPa)
